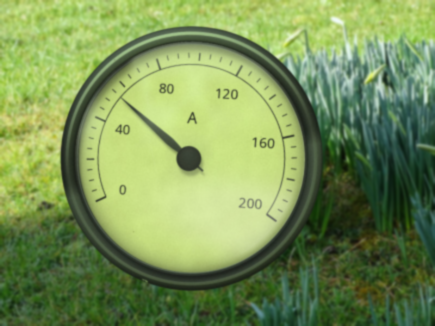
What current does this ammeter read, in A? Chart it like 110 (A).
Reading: 55 (A)
